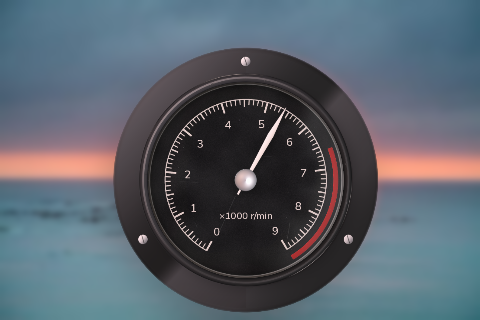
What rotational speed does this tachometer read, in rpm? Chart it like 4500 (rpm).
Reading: 5400 (rpm)
